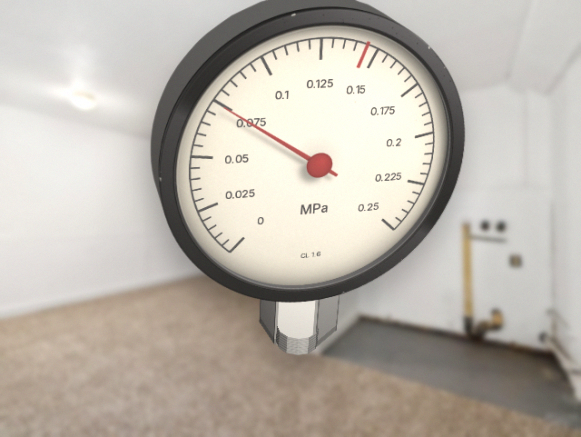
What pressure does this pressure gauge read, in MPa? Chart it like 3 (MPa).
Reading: 0.075 (MPa)
